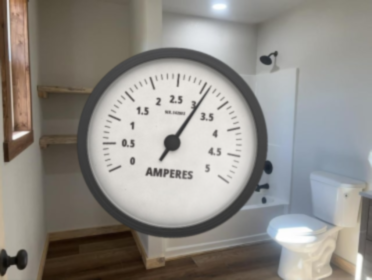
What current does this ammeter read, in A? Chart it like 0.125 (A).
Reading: 3.1 (A)
